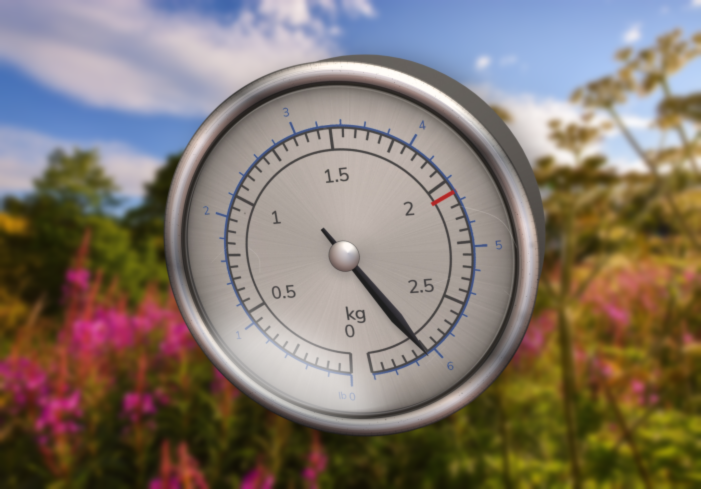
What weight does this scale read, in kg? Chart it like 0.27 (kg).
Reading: 2.75 (kg)
